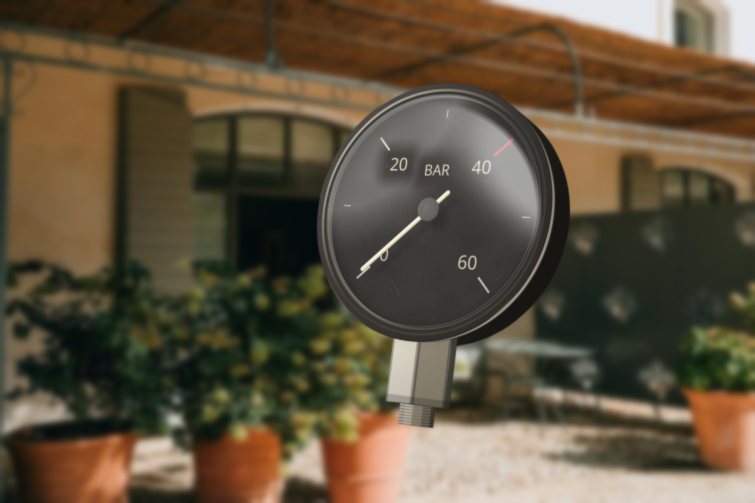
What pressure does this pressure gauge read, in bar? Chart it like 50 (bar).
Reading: 0 (bar)
